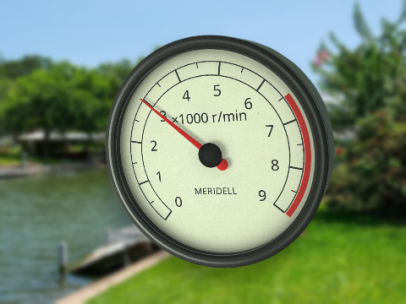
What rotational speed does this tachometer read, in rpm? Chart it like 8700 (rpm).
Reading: 3000 (rpm)
